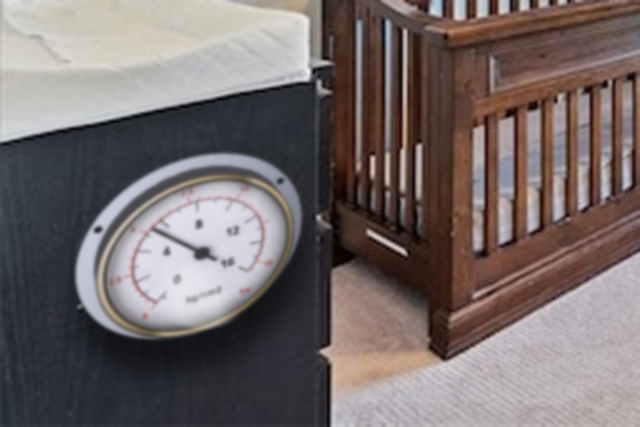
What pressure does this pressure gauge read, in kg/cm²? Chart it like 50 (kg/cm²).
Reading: 5.5 (kg/cm²)
